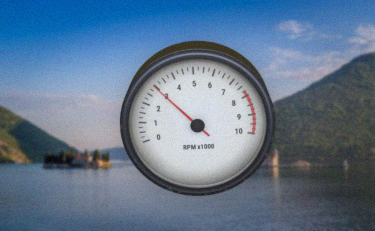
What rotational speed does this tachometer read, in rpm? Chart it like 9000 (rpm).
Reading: 3000 (rpm)
